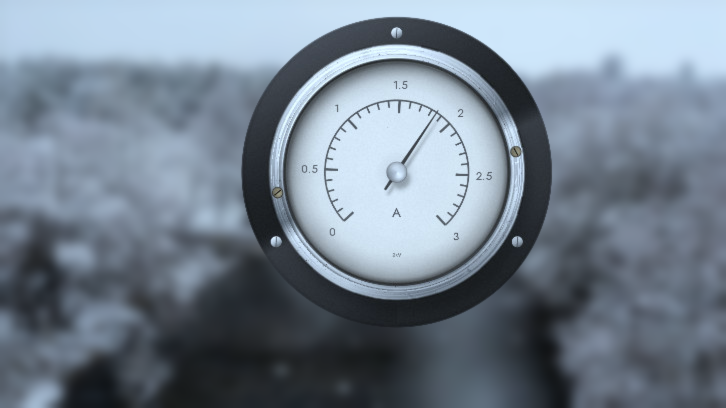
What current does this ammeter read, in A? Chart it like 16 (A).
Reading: 1.85 (A)
